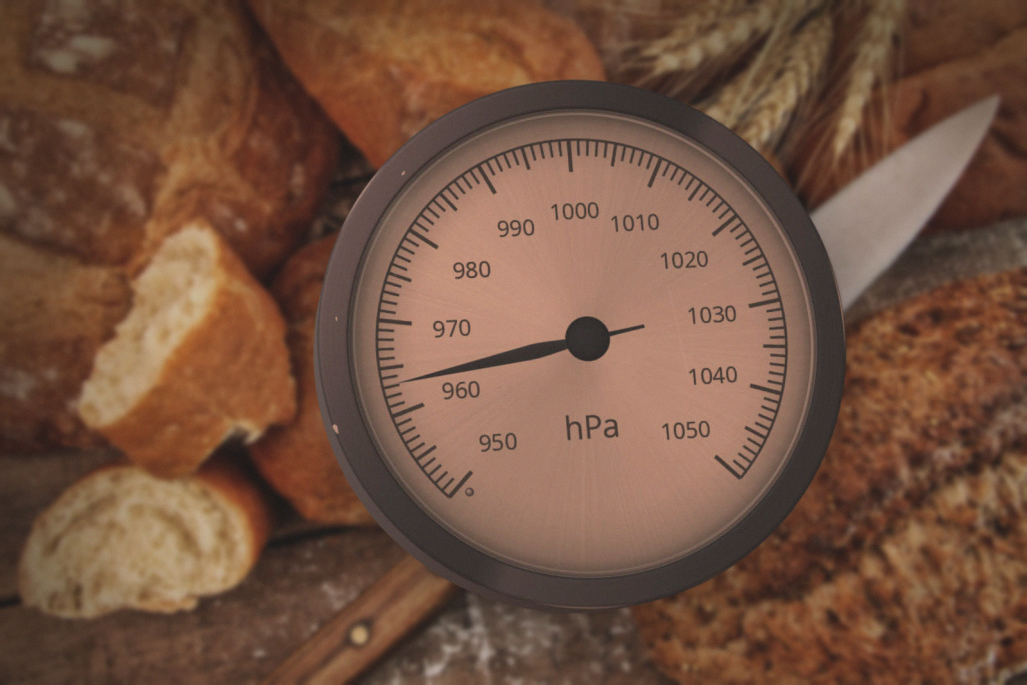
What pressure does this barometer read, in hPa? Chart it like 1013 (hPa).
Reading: 963 (hPa)
